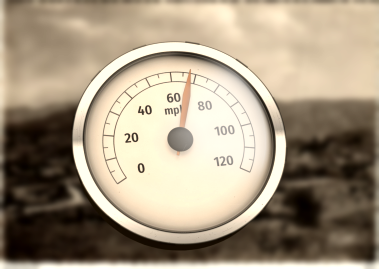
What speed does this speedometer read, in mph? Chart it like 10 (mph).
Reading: 67.5 (mph)
